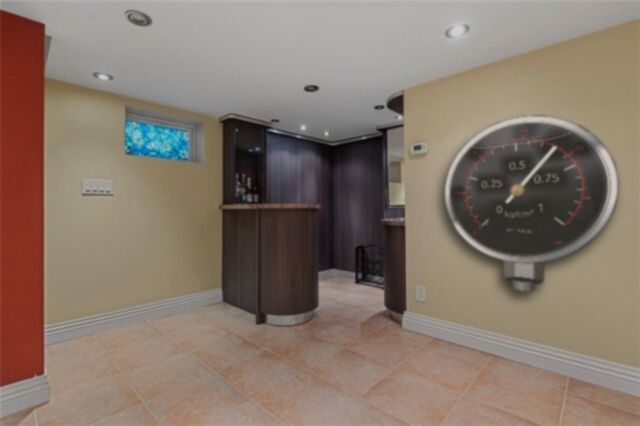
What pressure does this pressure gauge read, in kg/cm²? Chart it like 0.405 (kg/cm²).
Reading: 0.65 (kg/cm²)
